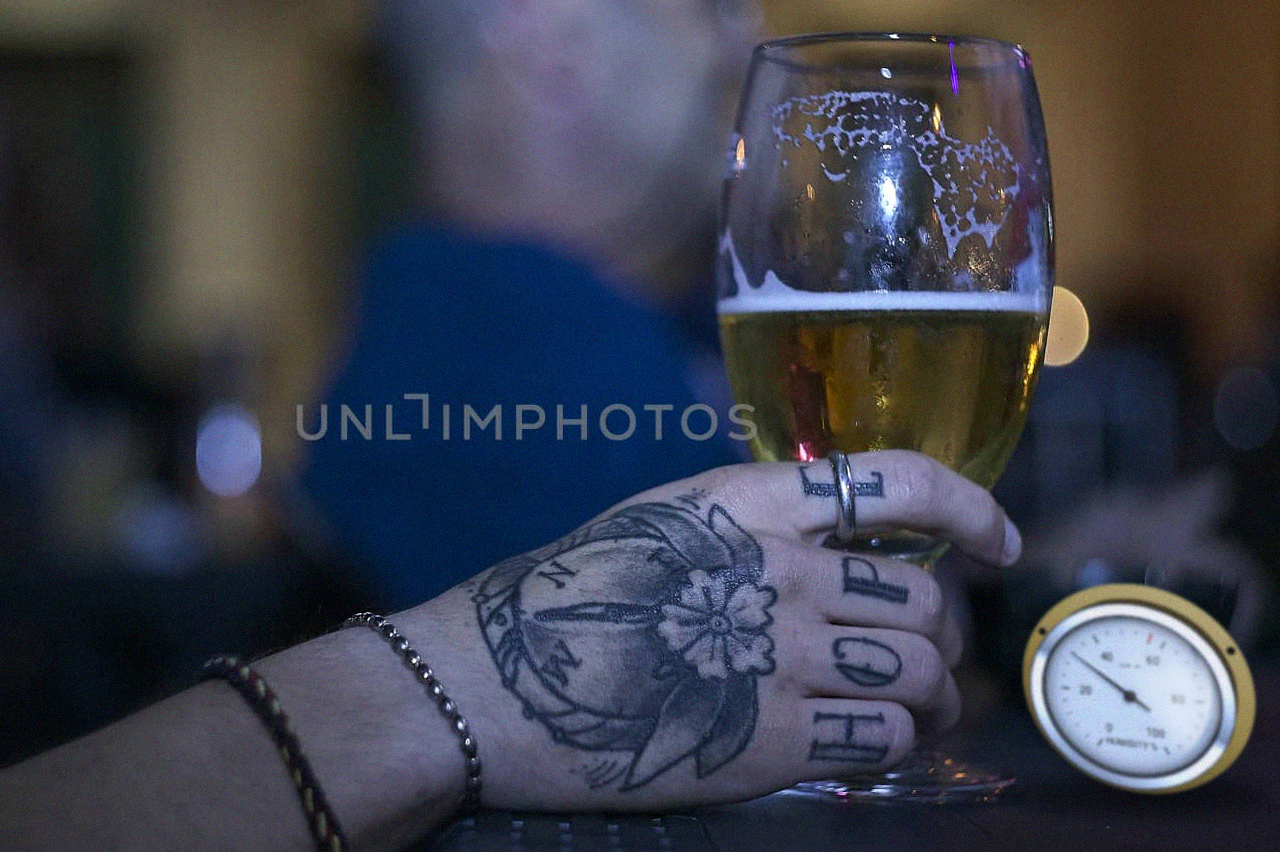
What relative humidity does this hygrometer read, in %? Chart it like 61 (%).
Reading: 32 (%)
